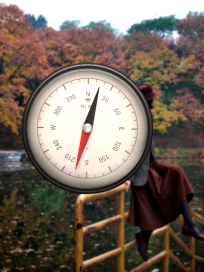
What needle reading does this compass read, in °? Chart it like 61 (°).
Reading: 195 (°)
